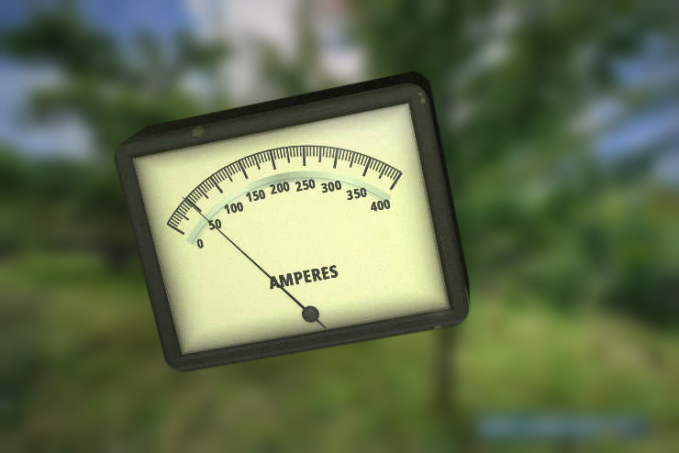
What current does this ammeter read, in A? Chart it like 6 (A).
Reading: 50 (A)
